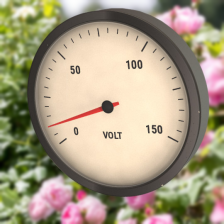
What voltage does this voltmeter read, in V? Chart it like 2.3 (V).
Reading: 10 (V)
